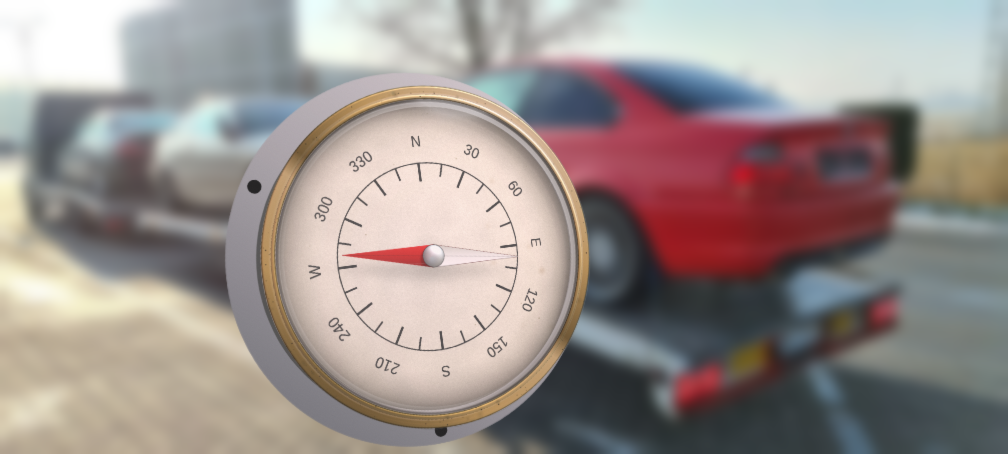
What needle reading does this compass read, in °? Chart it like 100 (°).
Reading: 277.5 (°)
